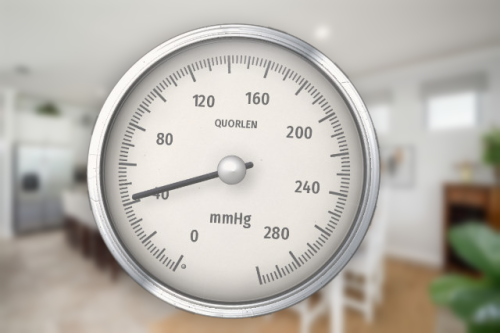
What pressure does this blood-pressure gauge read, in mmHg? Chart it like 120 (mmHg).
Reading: 42 (mmHg)
